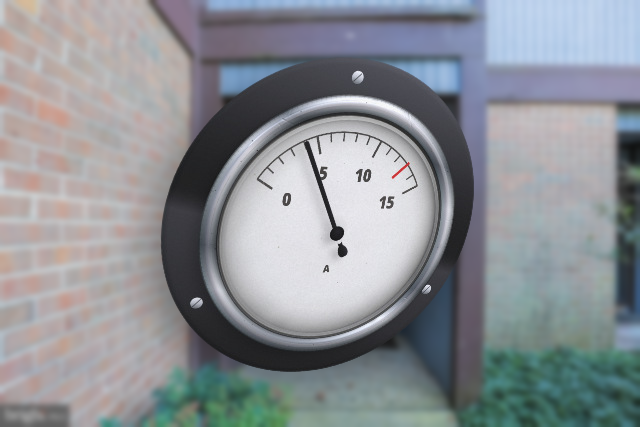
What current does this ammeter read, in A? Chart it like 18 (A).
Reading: 4 (A)
